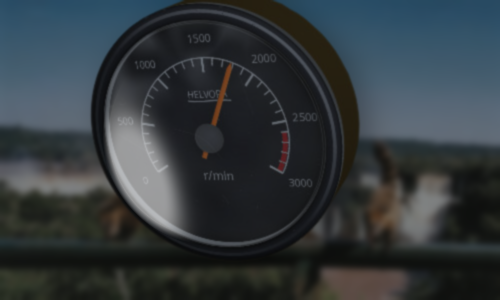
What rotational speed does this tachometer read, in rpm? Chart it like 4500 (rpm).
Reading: 1800 (rpm)
